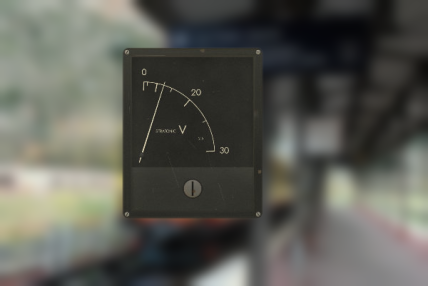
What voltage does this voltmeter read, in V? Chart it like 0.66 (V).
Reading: 12.5 (V)
